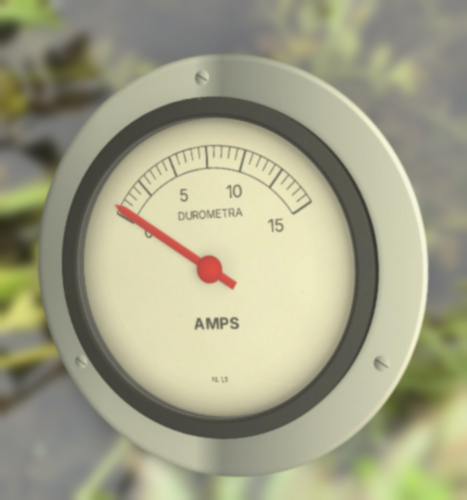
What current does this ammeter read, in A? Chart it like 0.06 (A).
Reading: 0.5 (A)
